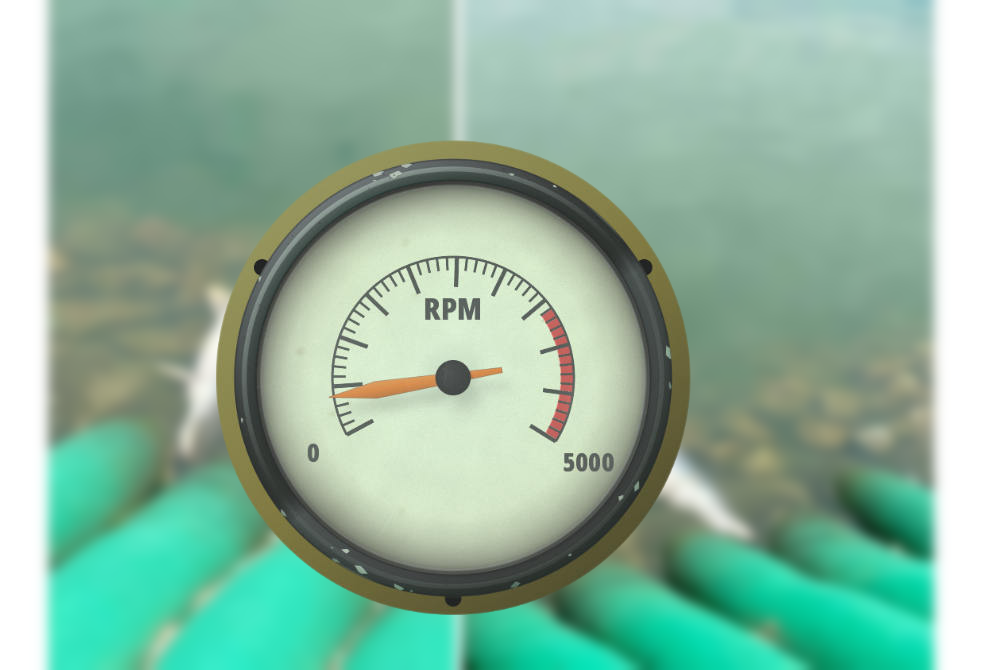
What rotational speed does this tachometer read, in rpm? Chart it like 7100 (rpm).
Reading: 400 (rpm)
